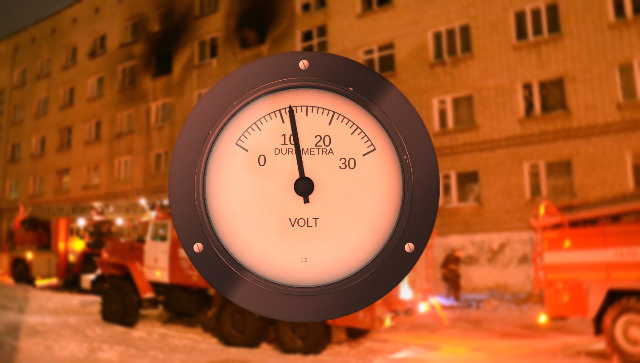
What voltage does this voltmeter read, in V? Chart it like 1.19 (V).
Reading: 12 (V)
